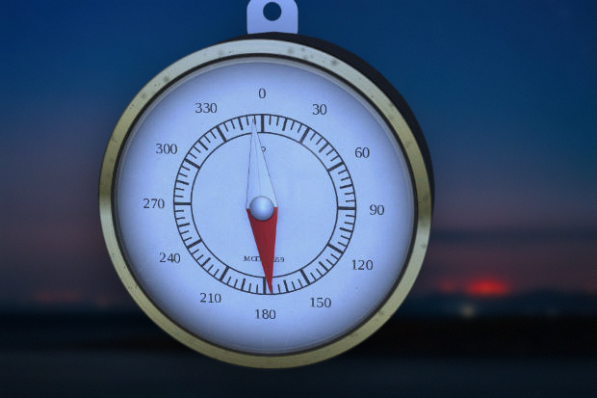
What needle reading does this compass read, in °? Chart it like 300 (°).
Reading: 175 (°)
